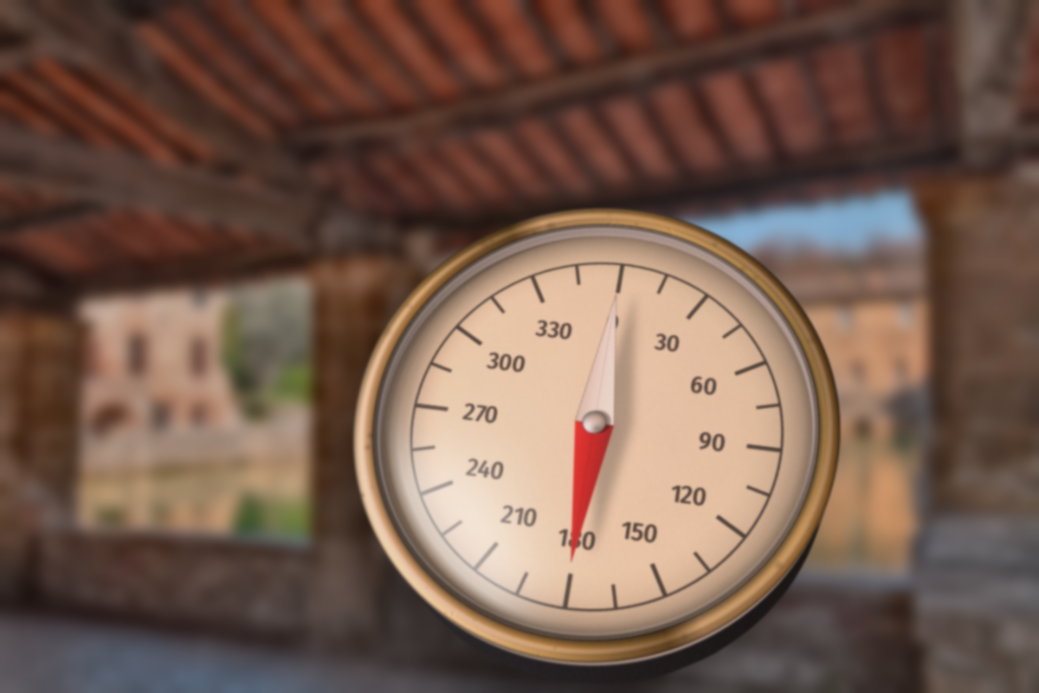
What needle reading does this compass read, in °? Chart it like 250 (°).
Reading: 180 (°)
